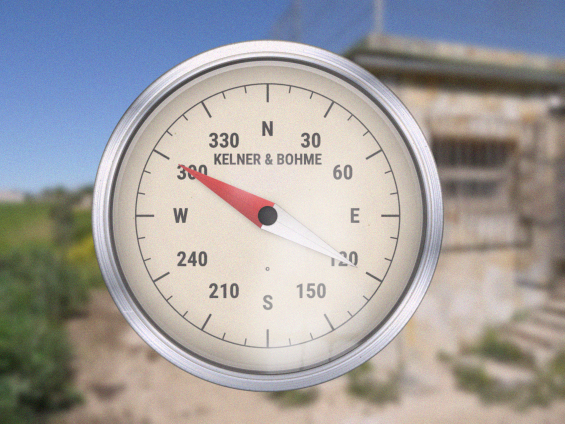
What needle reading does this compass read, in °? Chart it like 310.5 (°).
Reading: 300 (°)
